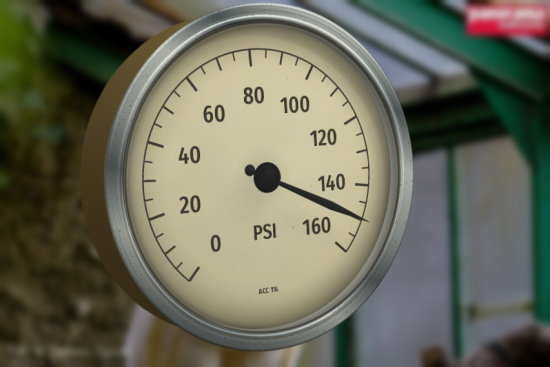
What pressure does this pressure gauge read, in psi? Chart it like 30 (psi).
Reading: 150 (psi)
